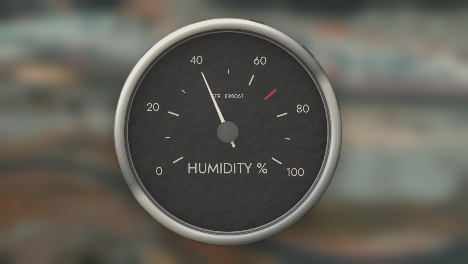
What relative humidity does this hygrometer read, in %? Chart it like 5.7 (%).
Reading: 40 (%)
